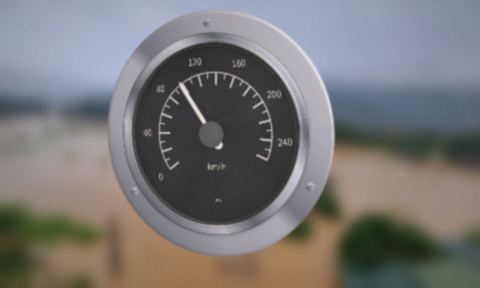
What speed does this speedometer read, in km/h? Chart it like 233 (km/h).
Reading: 100 (km/h)
